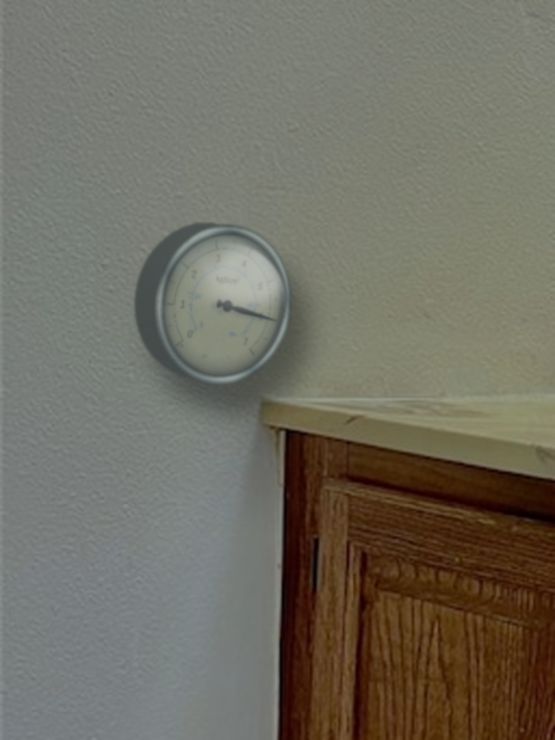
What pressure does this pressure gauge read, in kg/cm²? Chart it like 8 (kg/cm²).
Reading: 6 (kg/cm²)
